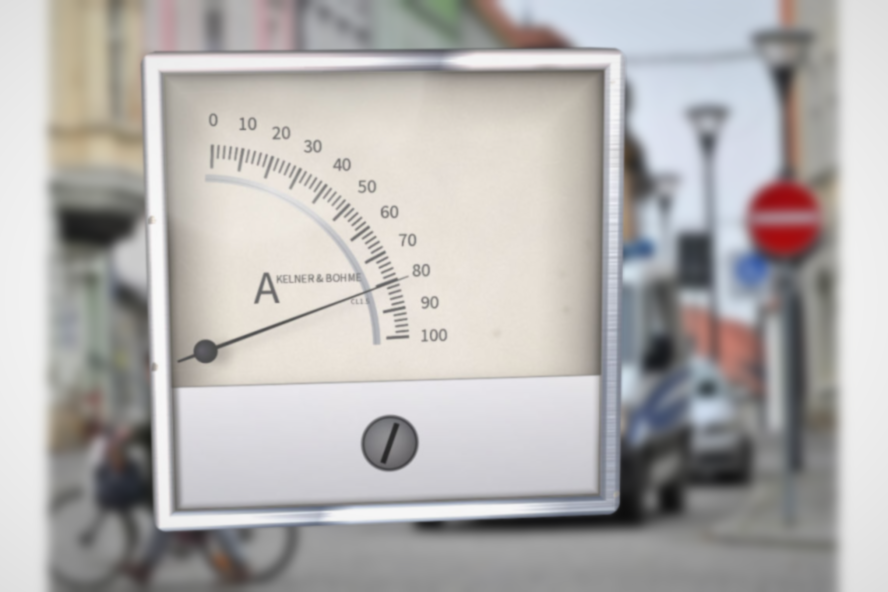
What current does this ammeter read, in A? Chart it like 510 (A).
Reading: 80 (A)
